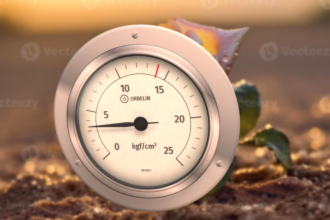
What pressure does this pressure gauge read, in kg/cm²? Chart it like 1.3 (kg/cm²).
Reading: 3.5 (kg/cm²)
